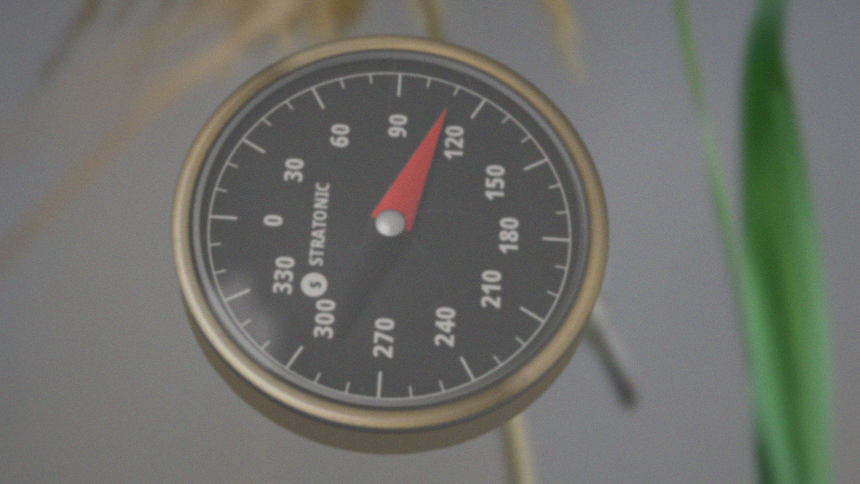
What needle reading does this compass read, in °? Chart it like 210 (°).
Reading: 110 (°)
